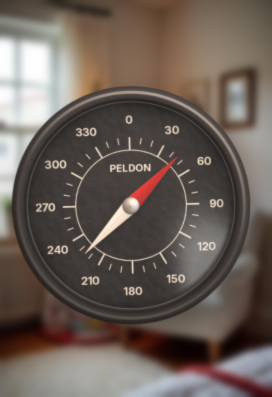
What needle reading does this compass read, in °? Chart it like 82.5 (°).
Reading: 45 (°)
